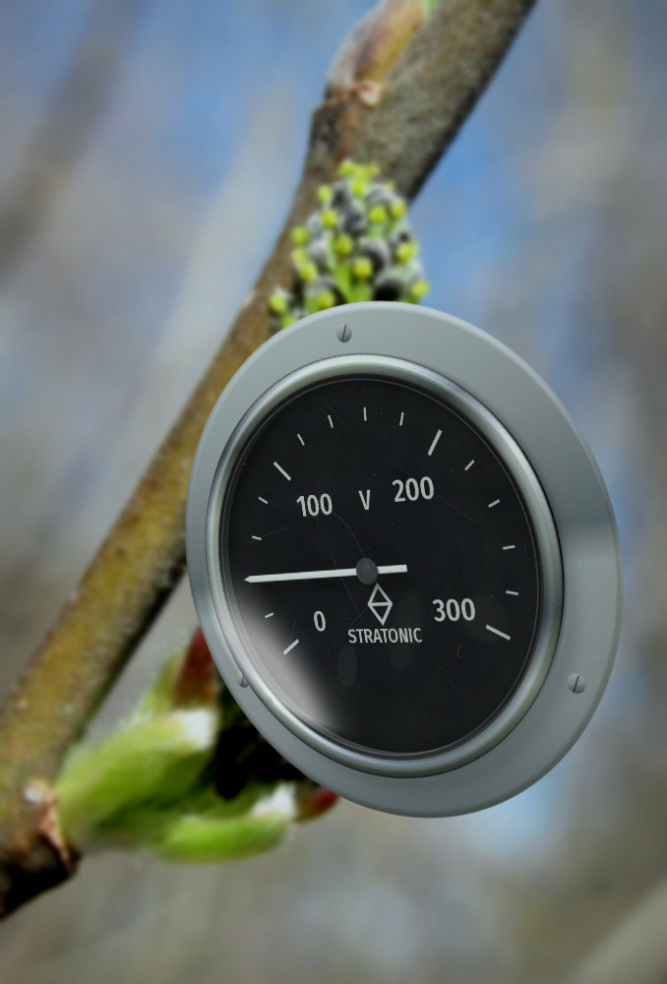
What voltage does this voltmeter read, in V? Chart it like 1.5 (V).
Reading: 40 (V)
